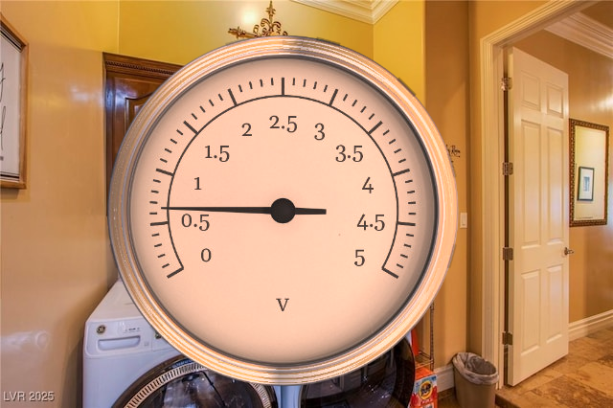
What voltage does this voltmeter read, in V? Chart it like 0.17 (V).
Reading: 0.65 (V)
